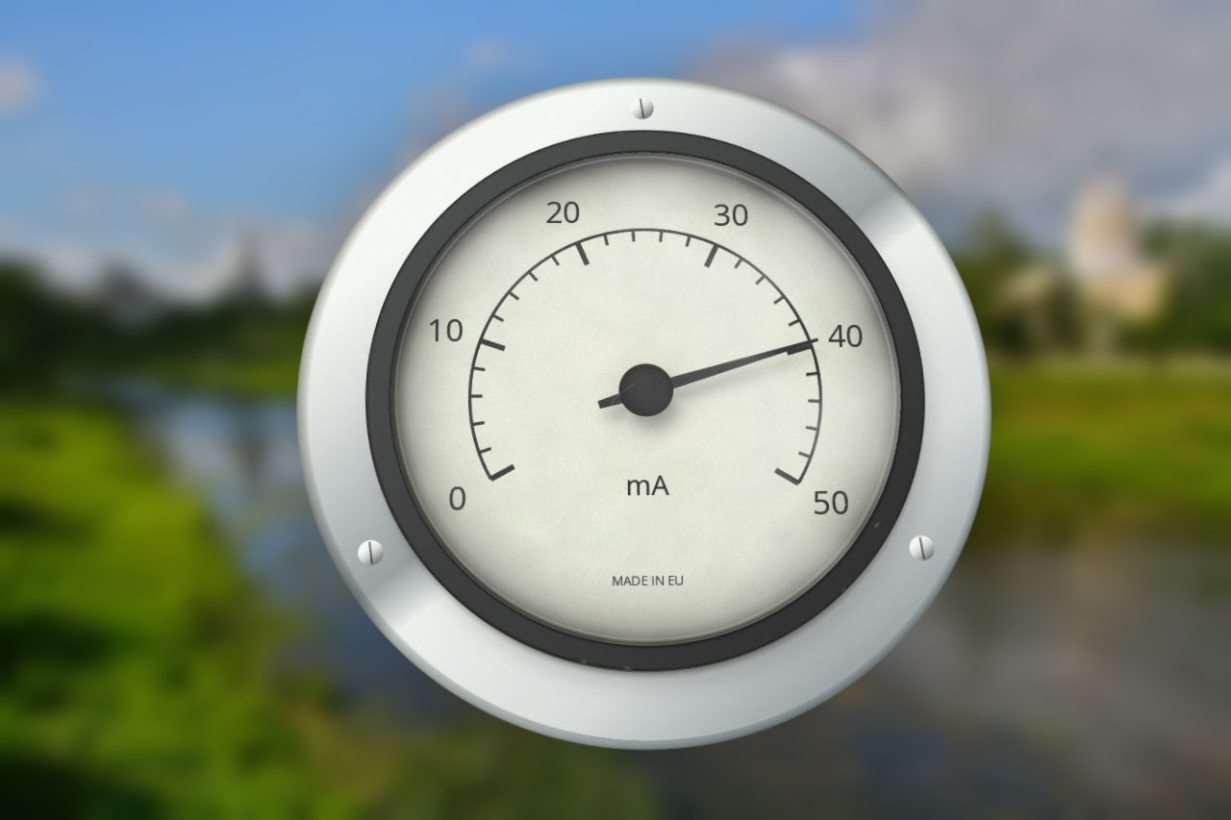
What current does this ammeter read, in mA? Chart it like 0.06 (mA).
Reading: 40 (mA)
